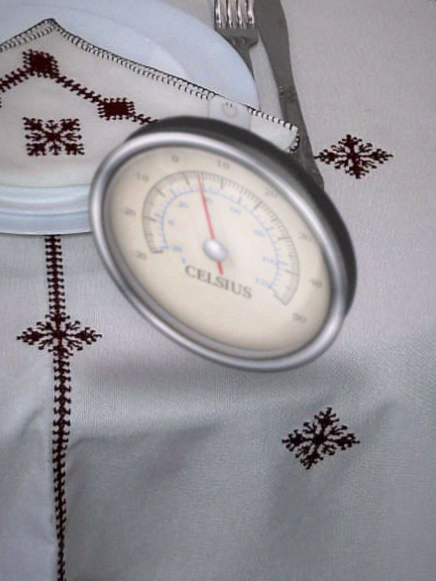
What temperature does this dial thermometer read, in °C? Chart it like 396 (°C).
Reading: 5 (°C)
